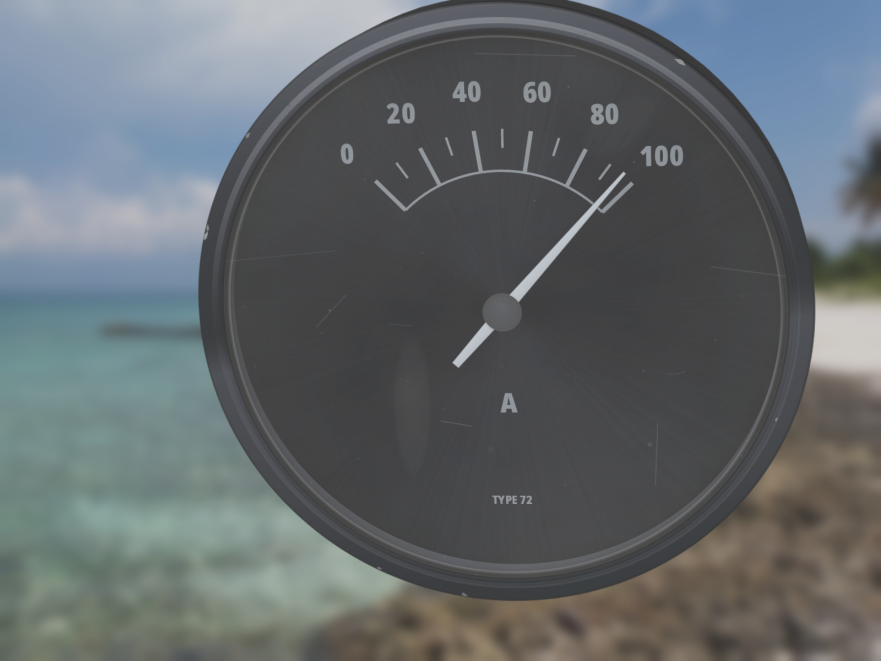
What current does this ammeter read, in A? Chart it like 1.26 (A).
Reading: 95 (A)
